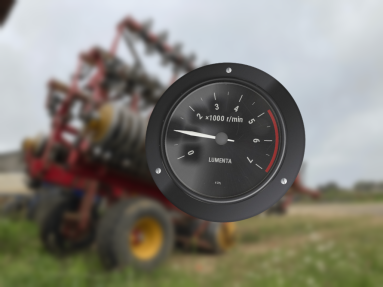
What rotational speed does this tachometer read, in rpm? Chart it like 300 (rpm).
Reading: 1000 (rpm)
